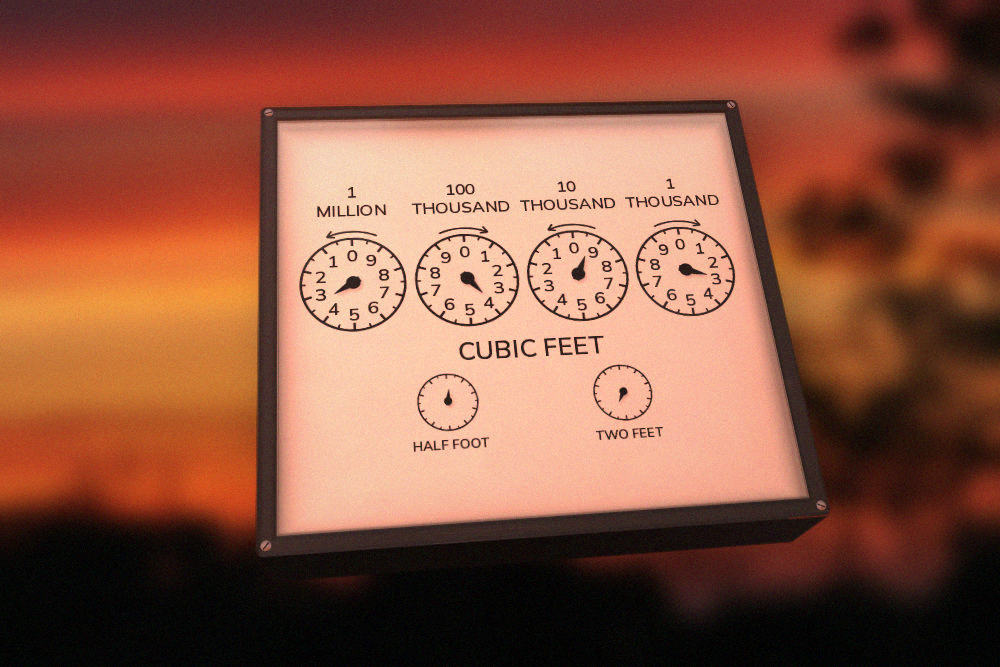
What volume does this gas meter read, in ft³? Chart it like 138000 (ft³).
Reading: 339300 (ft³)
